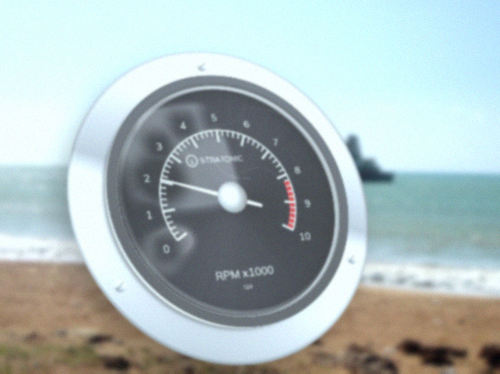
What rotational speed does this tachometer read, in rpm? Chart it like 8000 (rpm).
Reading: 2000 (rpm)
